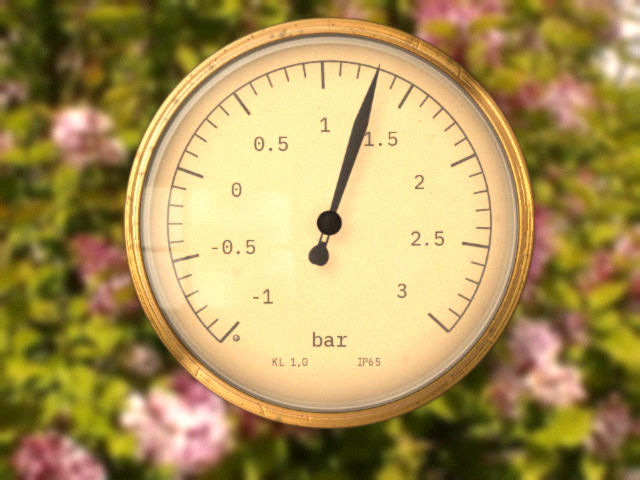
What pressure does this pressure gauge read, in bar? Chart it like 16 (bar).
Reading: 1.3 (bar)
